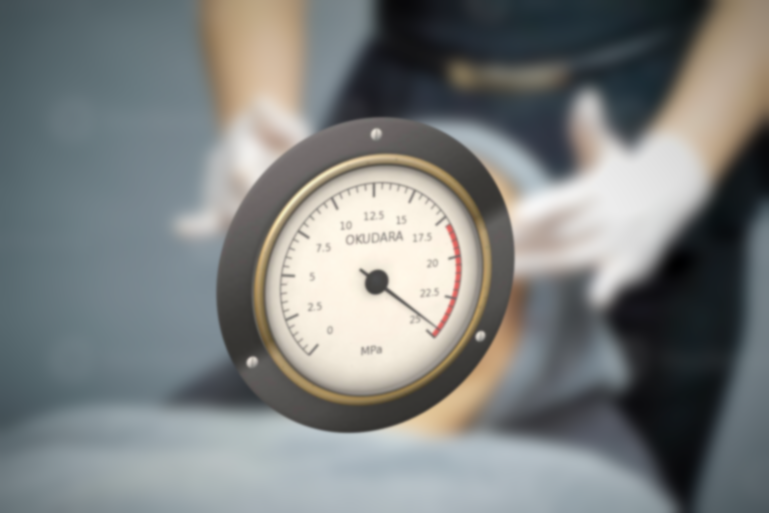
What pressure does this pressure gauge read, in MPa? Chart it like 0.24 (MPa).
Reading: 24.5 (MPa)
